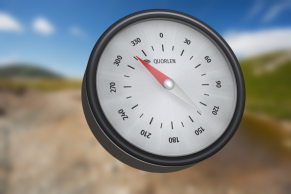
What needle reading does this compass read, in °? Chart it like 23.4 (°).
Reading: 315 (°)
